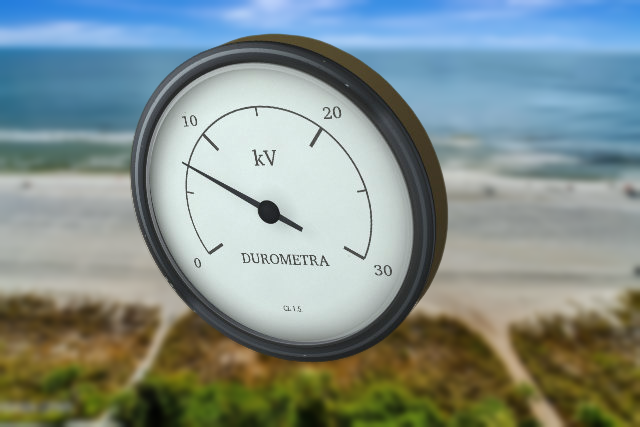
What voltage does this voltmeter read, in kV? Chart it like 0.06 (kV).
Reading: 7.5 (kV)
